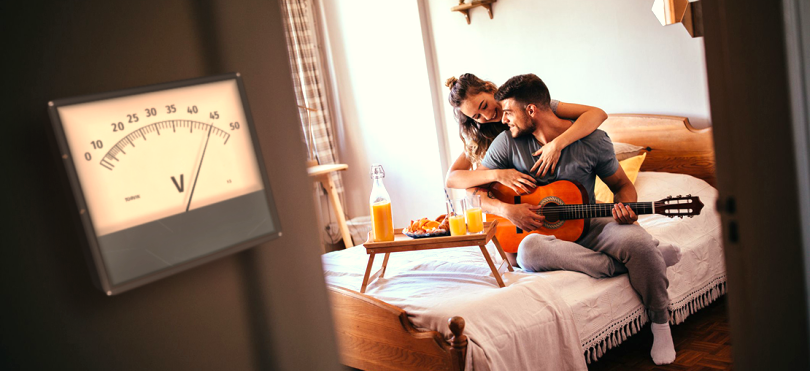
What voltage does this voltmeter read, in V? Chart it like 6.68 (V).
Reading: 45 (V)
